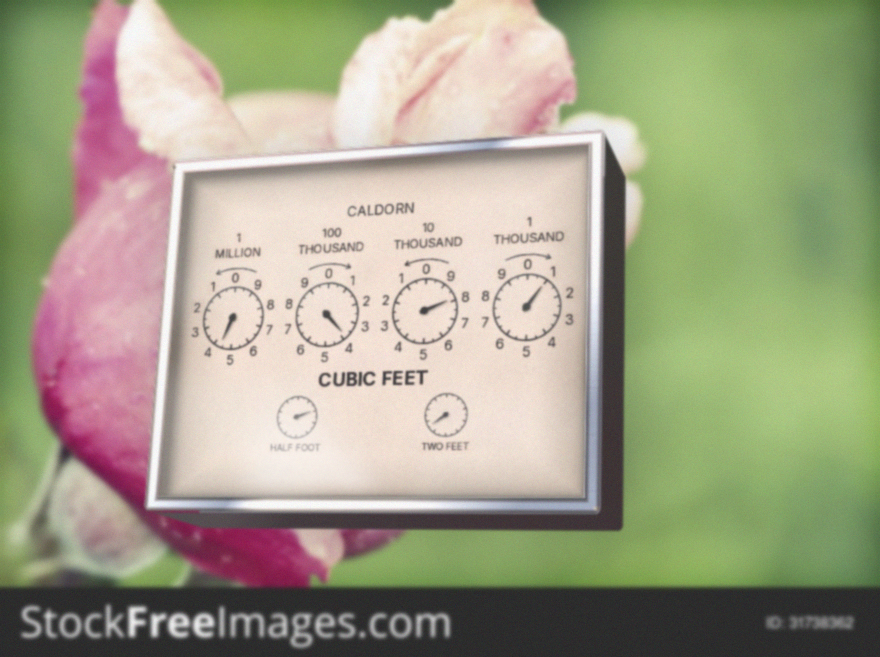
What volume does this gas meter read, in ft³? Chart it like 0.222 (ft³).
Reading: 438100 (ft³)
